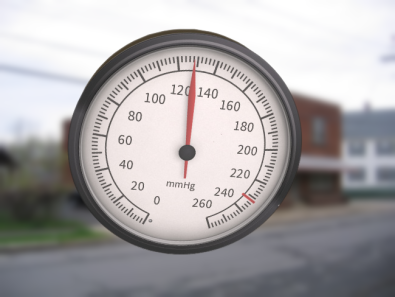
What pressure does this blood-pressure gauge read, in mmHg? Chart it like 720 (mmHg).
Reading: 128 (mmHg)
